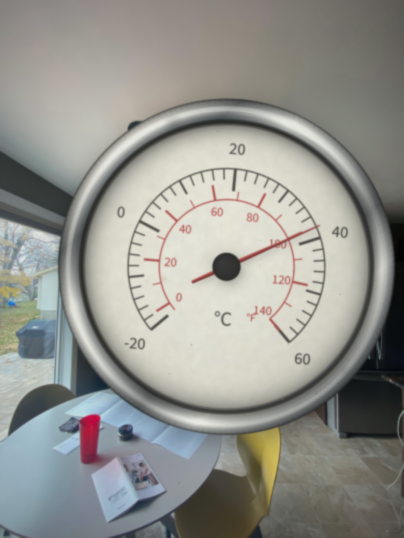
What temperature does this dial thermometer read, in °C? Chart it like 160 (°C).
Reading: 38 (°C)
